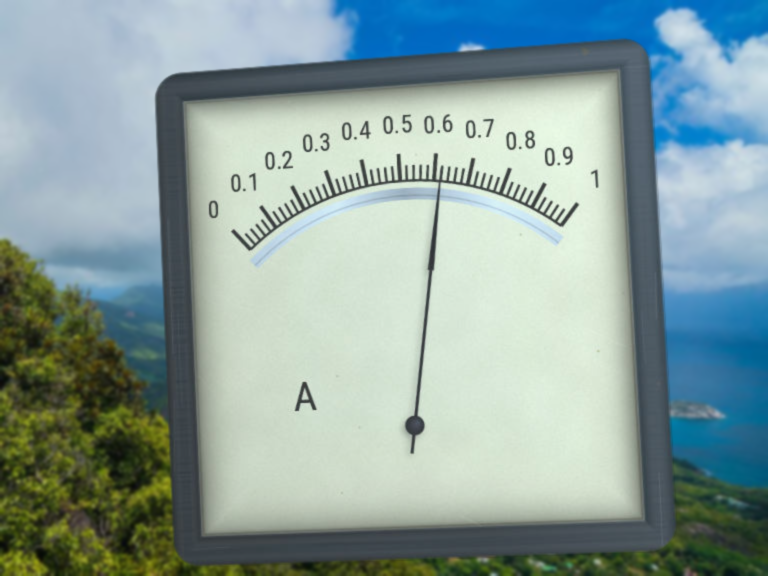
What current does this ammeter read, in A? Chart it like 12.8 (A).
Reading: 0.62 (A)
